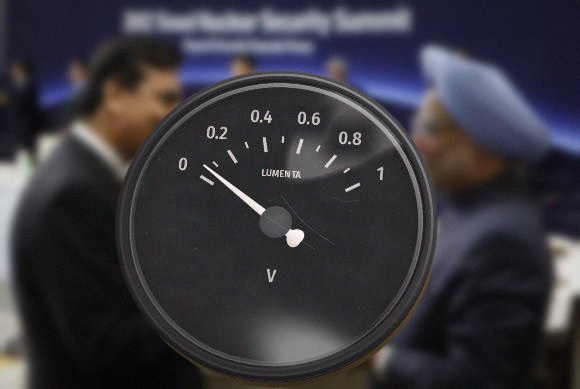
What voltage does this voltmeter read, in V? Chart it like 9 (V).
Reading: 0.05 (V)
